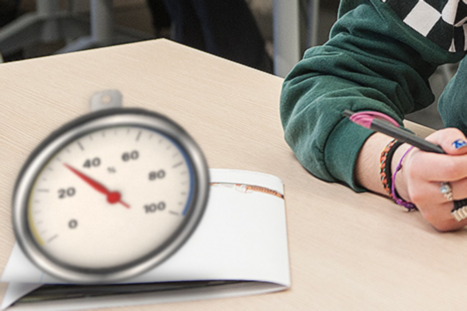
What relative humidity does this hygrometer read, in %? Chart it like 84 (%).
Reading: 32 (%)
